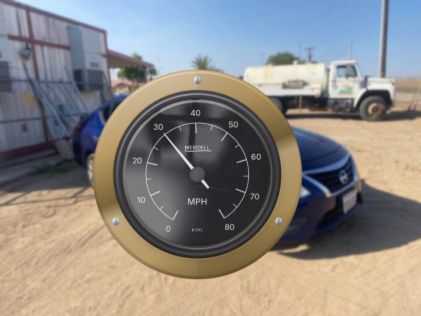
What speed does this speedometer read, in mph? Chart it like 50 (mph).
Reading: 30 (mph)
